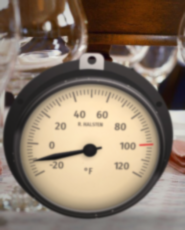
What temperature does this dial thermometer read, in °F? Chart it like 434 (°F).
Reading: -10 (°F)
